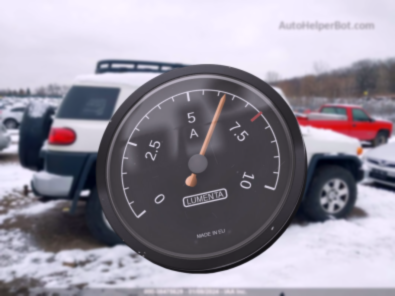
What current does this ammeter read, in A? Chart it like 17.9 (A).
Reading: 6.25 (A)
